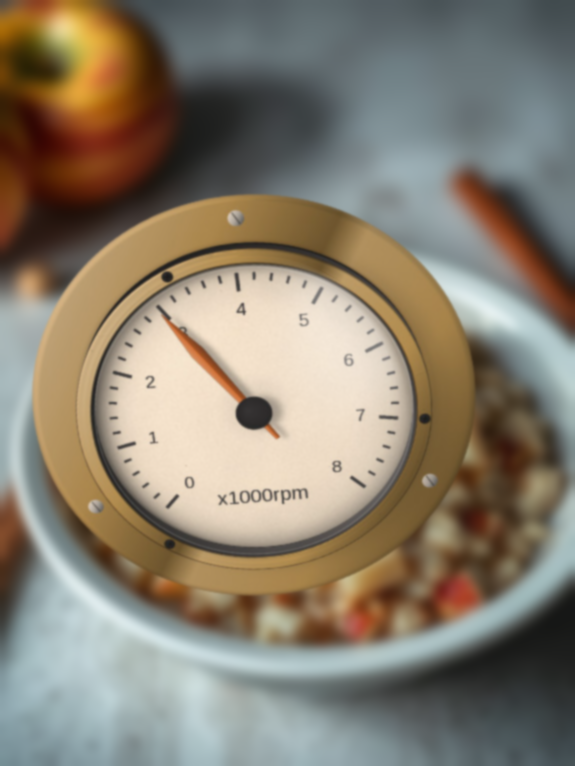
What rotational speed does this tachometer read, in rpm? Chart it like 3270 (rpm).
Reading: 3000 (rpm)
